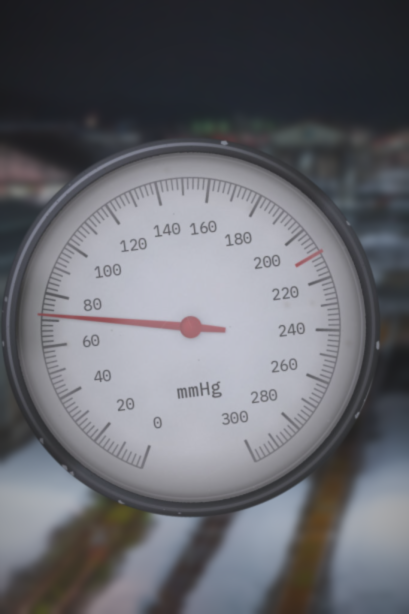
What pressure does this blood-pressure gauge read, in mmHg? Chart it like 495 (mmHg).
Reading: 72 (mmHg)
